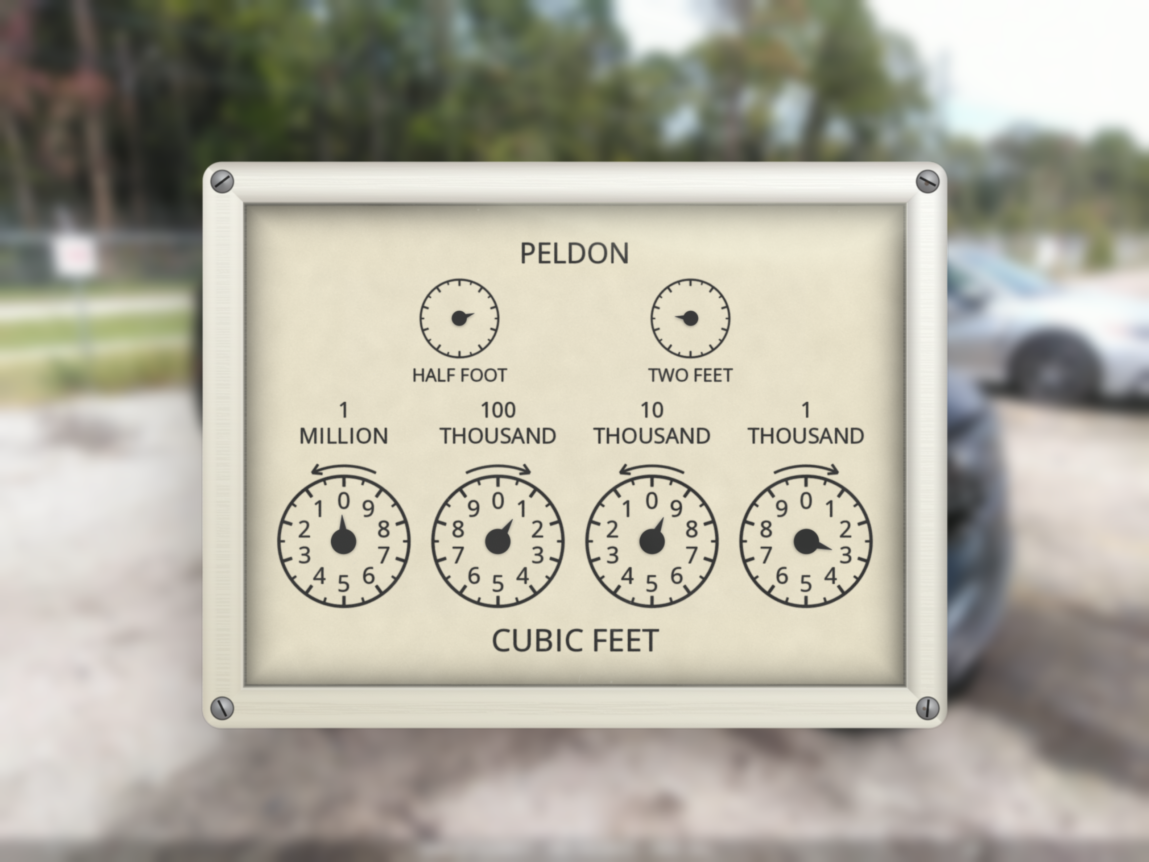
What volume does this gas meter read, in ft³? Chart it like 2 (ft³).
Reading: 9300 (ft³)
